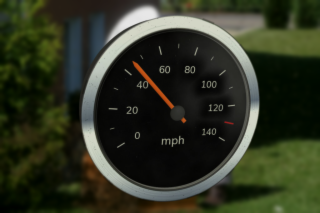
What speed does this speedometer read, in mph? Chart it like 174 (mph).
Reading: 45 (mph)
